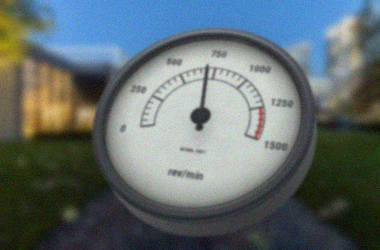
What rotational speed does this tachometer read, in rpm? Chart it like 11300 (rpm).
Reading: 700 (rpm)
